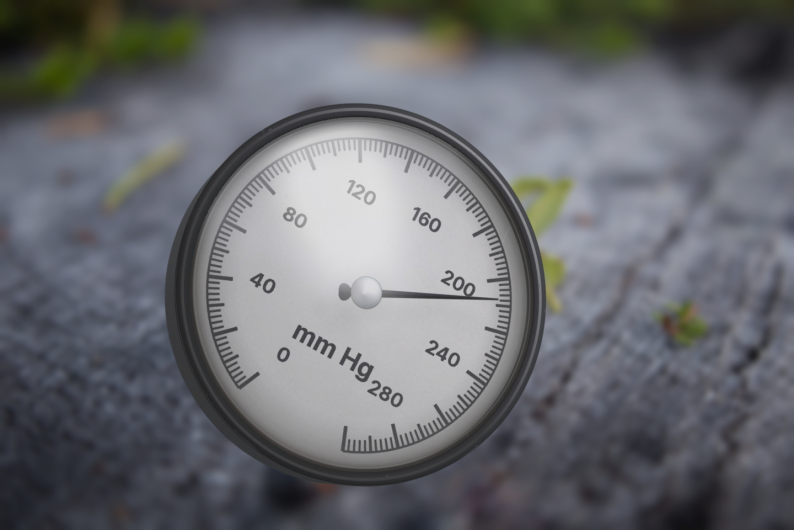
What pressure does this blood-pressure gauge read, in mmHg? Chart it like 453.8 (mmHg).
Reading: 208 (mmHg)
